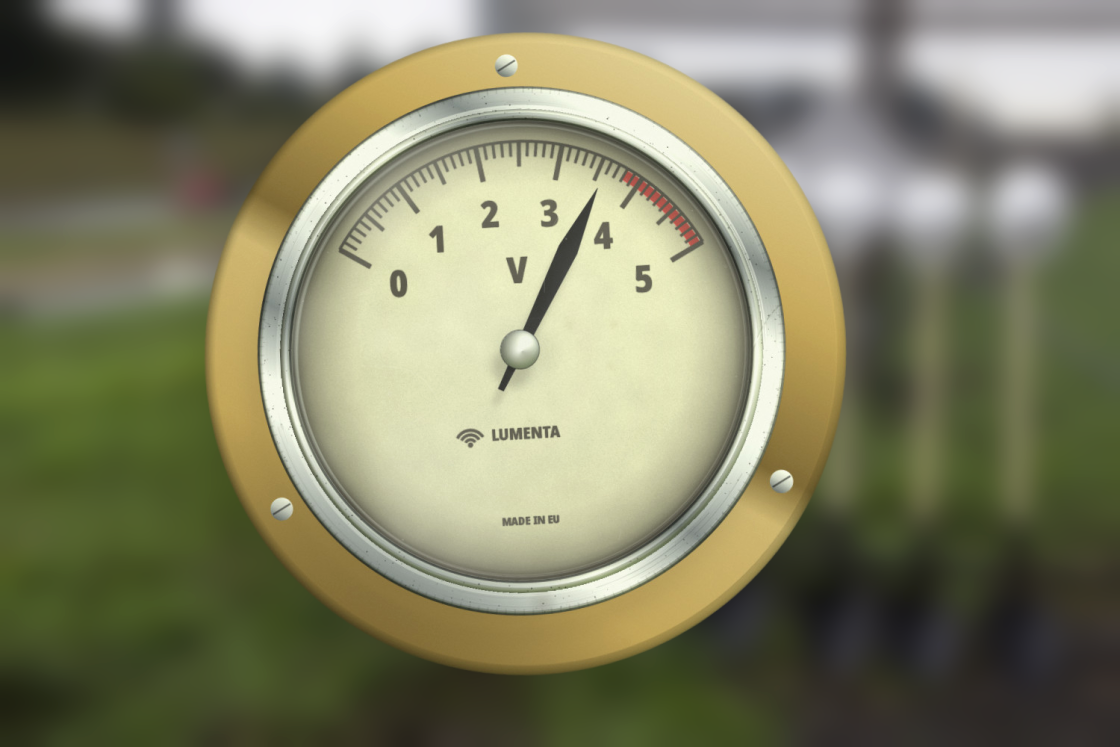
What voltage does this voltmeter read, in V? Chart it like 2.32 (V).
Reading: 3.6 (V)
